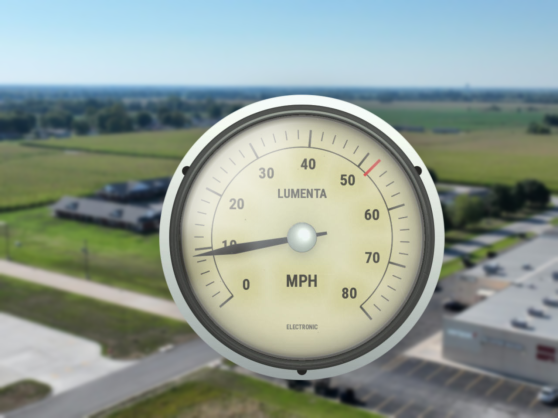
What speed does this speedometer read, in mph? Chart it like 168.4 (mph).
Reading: 9 (mph)
